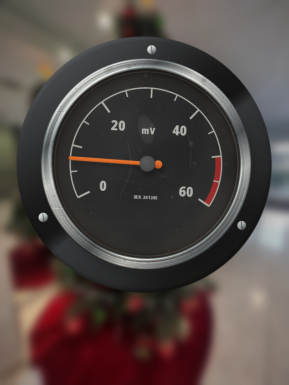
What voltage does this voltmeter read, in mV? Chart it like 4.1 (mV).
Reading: 7.5 (mV)
